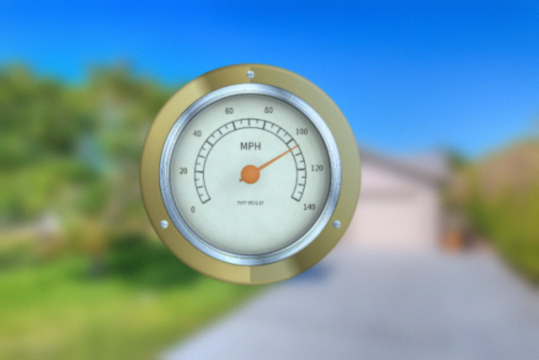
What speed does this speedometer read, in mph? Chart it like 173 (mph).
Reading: 105 (mph)
